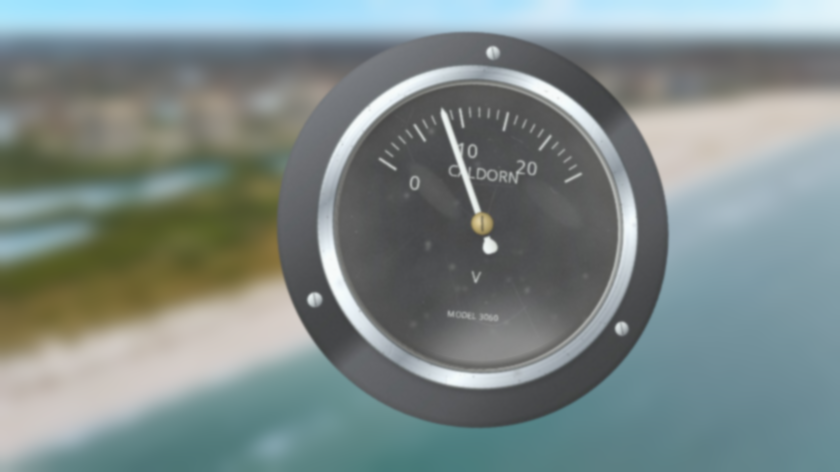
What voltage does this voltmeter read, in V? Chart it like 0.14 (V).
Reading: 8 (V)
